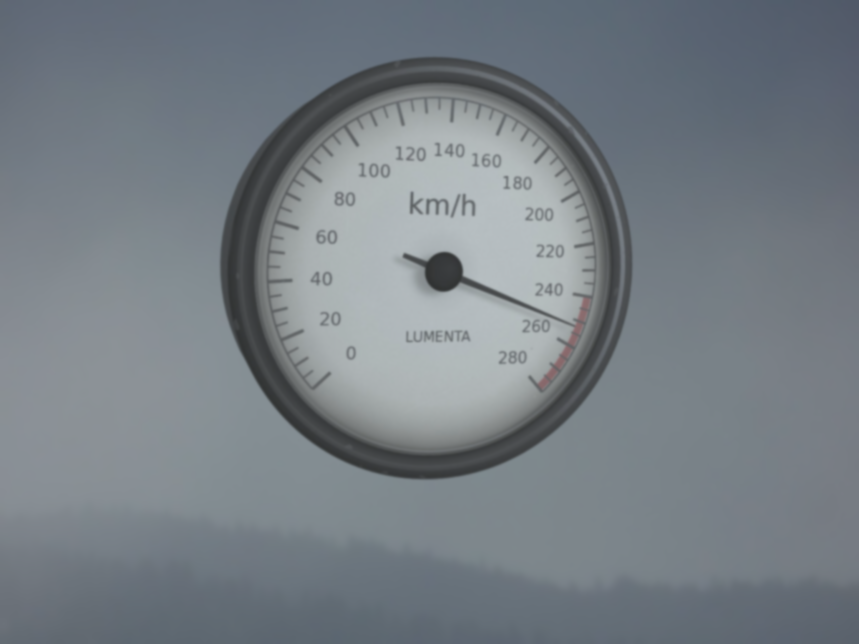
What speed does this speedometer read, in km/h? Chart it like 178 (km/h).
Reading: 252.5 (km/h)
